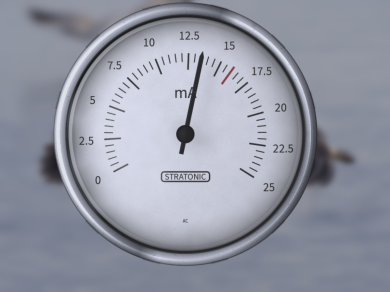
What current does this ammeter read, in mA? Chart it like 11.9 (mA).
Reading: 13.5 (mA)
